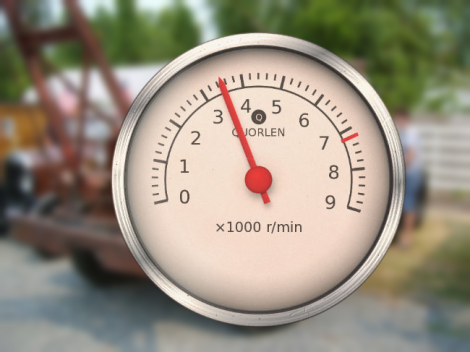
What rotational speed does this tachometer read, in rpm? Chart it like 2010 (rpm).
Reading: 3500 (rpm)
